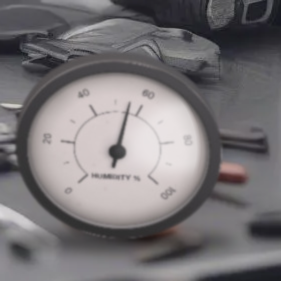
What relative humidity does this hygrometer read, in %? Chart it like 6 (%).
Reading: 55 (%)
